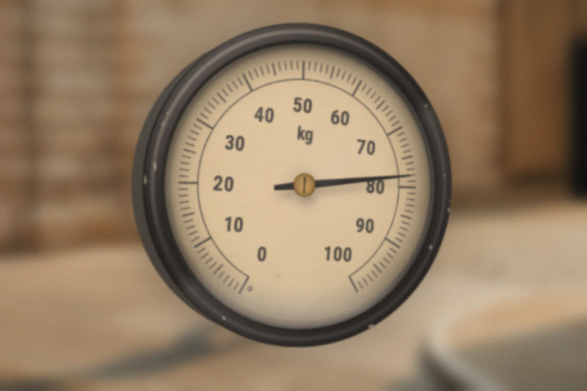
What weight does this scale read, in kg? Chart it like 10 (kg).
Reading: 78 (kg)
